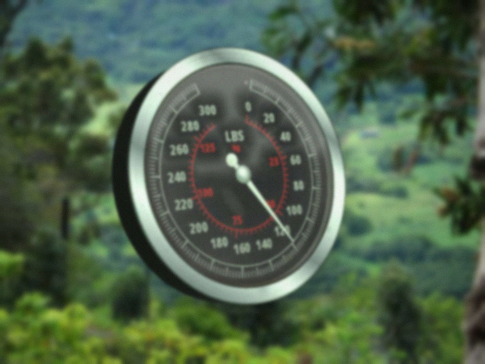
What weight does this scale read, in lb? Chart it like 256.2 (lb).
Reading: 120 (lb)
